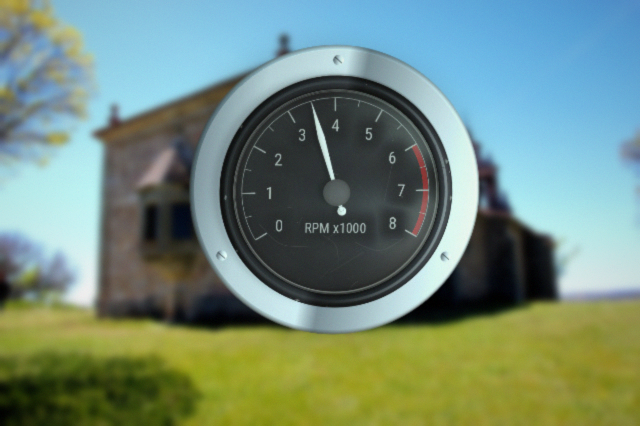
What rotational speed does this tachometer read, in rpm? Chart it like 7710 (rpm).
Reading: 3500 (rpm)
